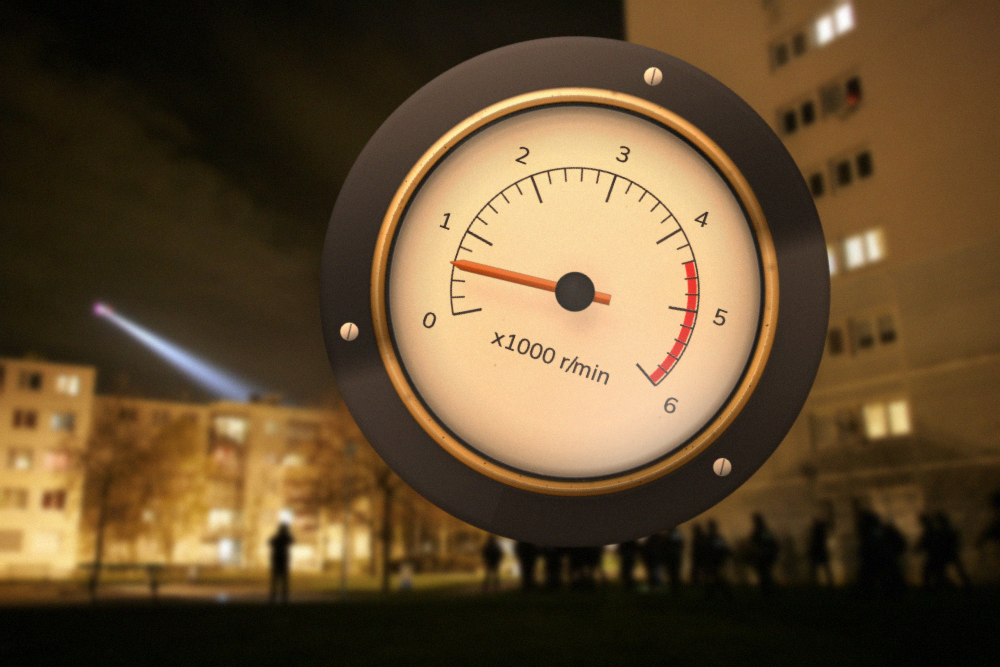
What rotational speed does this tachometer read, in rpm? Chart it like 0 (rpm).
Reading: 600 (rpm)
